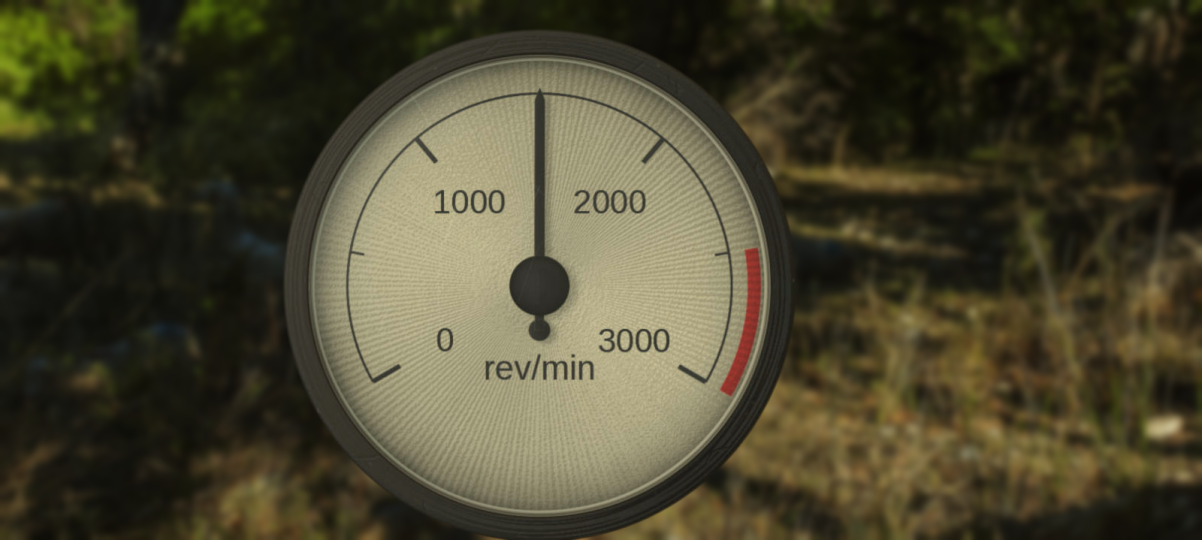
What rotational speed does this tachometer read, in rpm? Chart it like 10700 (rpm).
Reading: 1500 (rpm)
